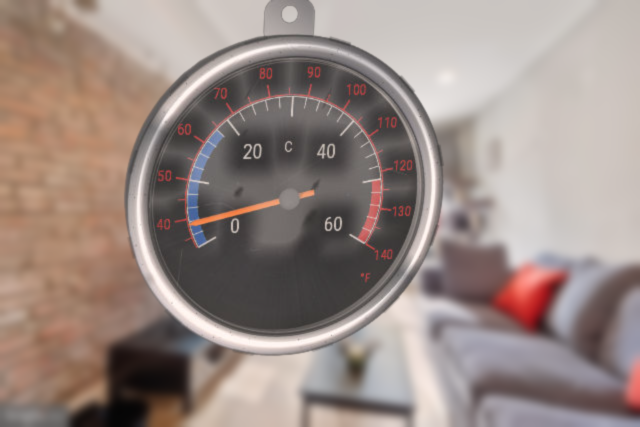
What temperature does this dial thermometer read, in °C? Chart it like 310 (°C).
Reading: 4 (°C)
